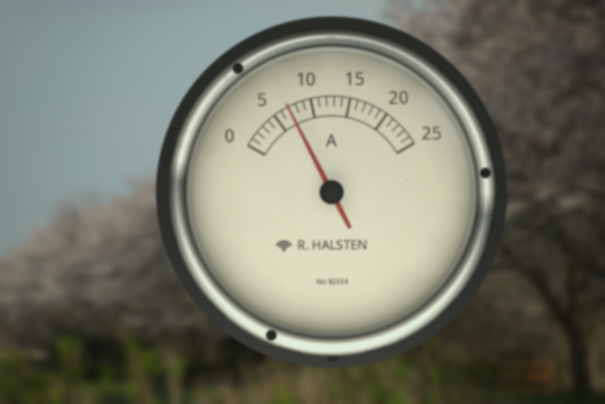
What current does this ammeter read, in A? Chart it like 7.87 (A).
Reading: 7 (A)
